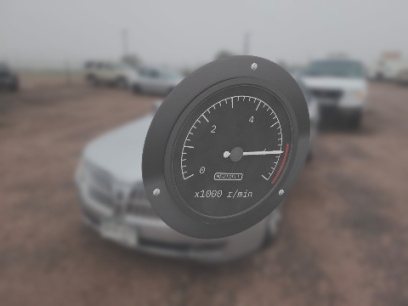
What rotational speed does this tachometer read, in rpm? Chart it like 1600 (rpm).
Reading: 6000 (rpm)
